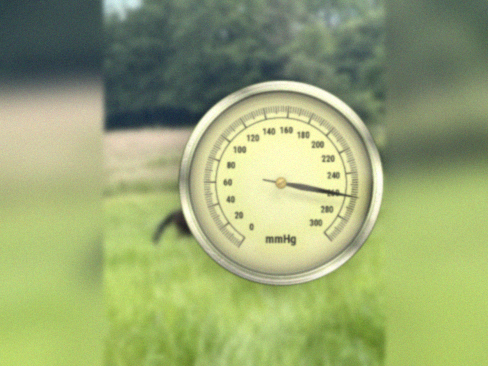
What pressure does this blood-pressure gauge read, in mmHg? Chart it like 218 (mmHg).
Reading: 260 (mmHg)
